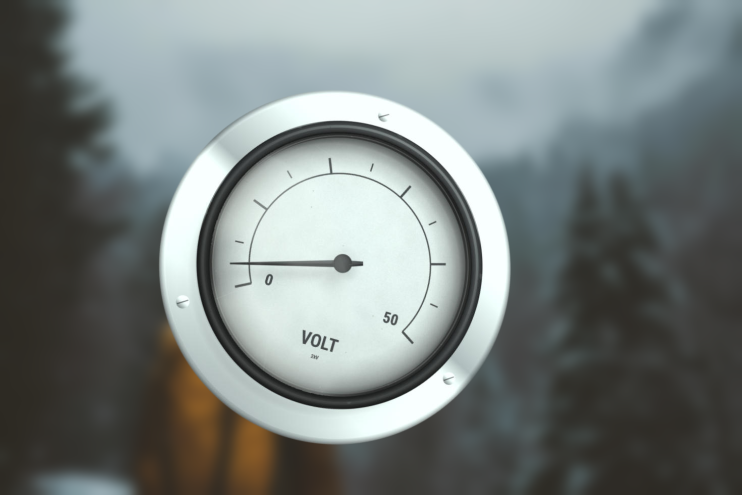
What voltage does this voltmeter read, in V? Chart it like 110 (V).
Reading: 2.5 (V)
